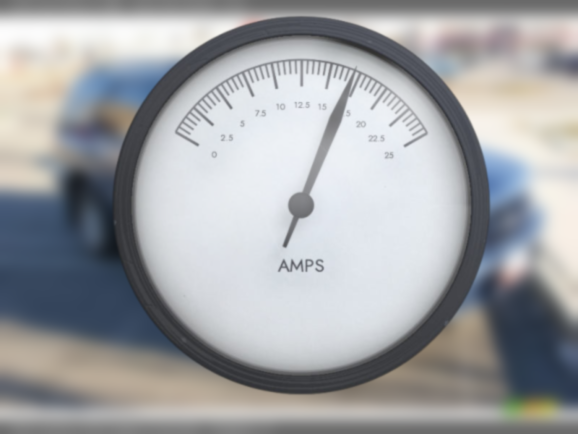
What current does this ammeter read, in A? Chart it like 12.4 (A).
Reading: 17 (A)
